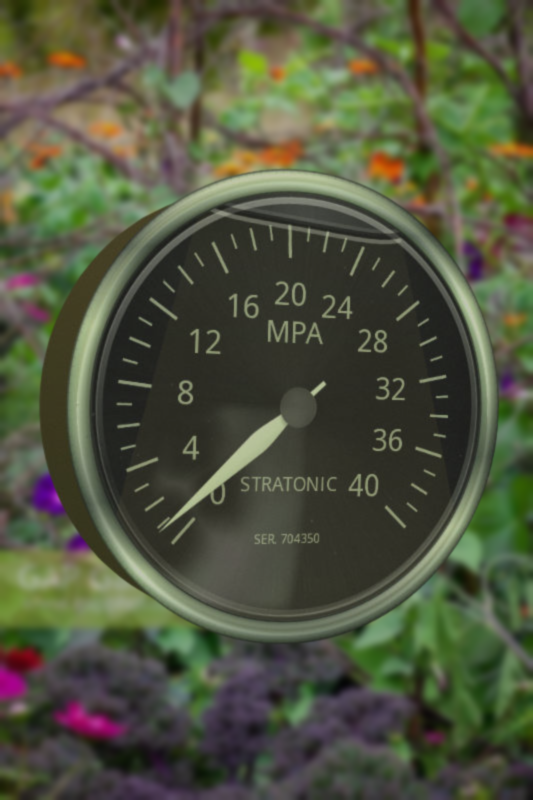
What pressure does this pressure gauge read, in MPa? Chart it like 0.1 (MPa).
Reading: 1 (MPa)
